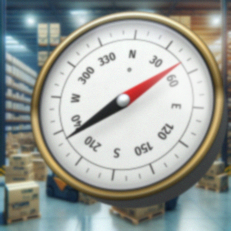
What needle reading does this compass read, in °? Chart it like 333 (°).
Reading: 50 (°)
